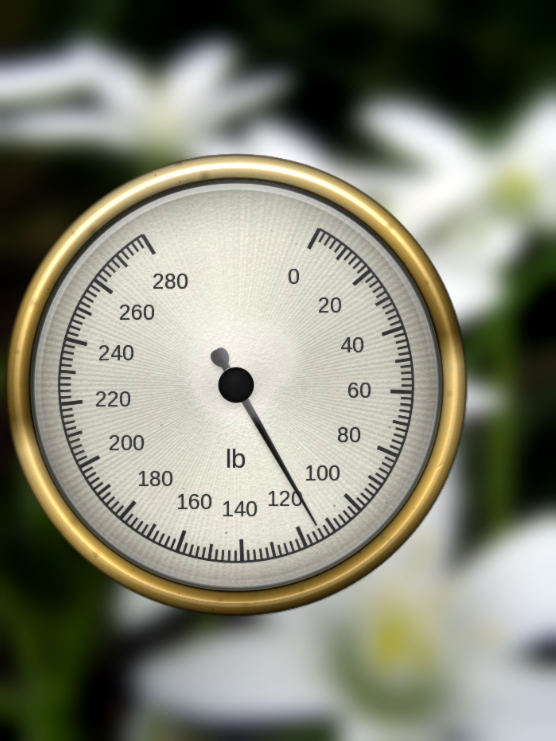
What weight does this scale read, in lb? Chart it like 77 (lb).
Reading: 114 (lb)
